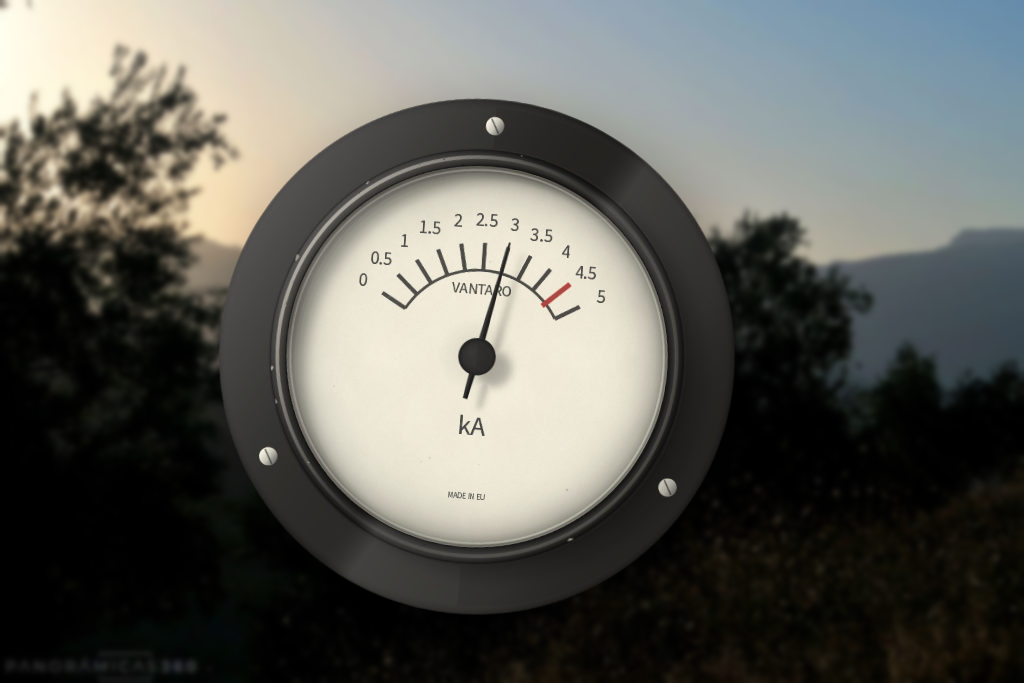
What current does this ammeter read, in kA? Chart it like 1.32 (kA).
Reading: 3 (kA)
